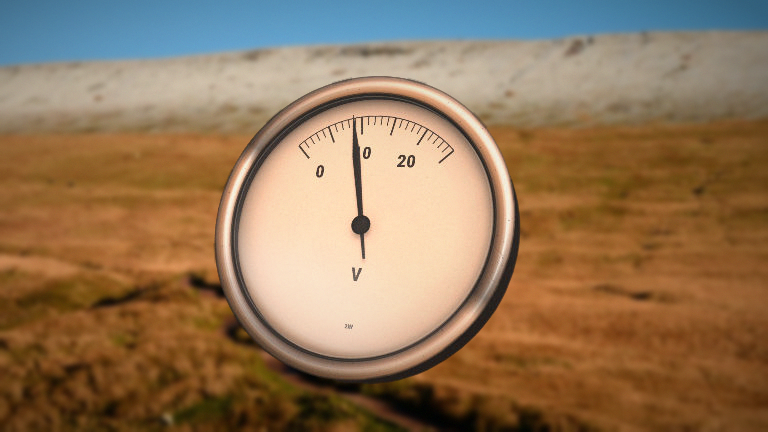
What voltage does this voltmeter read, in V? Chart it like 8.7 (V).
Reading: 9 (V)
